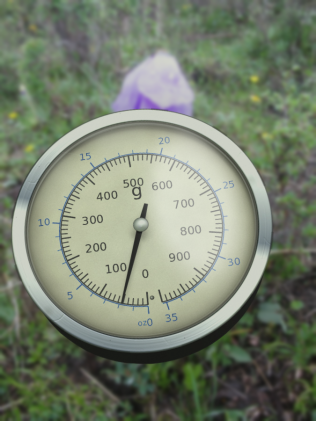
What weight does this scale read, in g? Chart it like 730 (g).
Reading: 50 (g)
